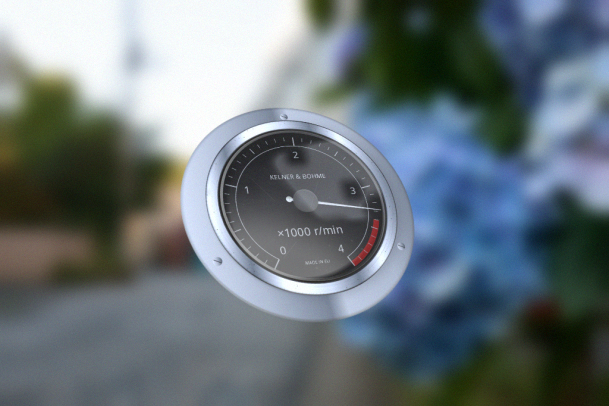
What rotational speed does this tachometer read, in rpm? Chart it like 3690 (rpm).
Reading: 3300 (rpm)
